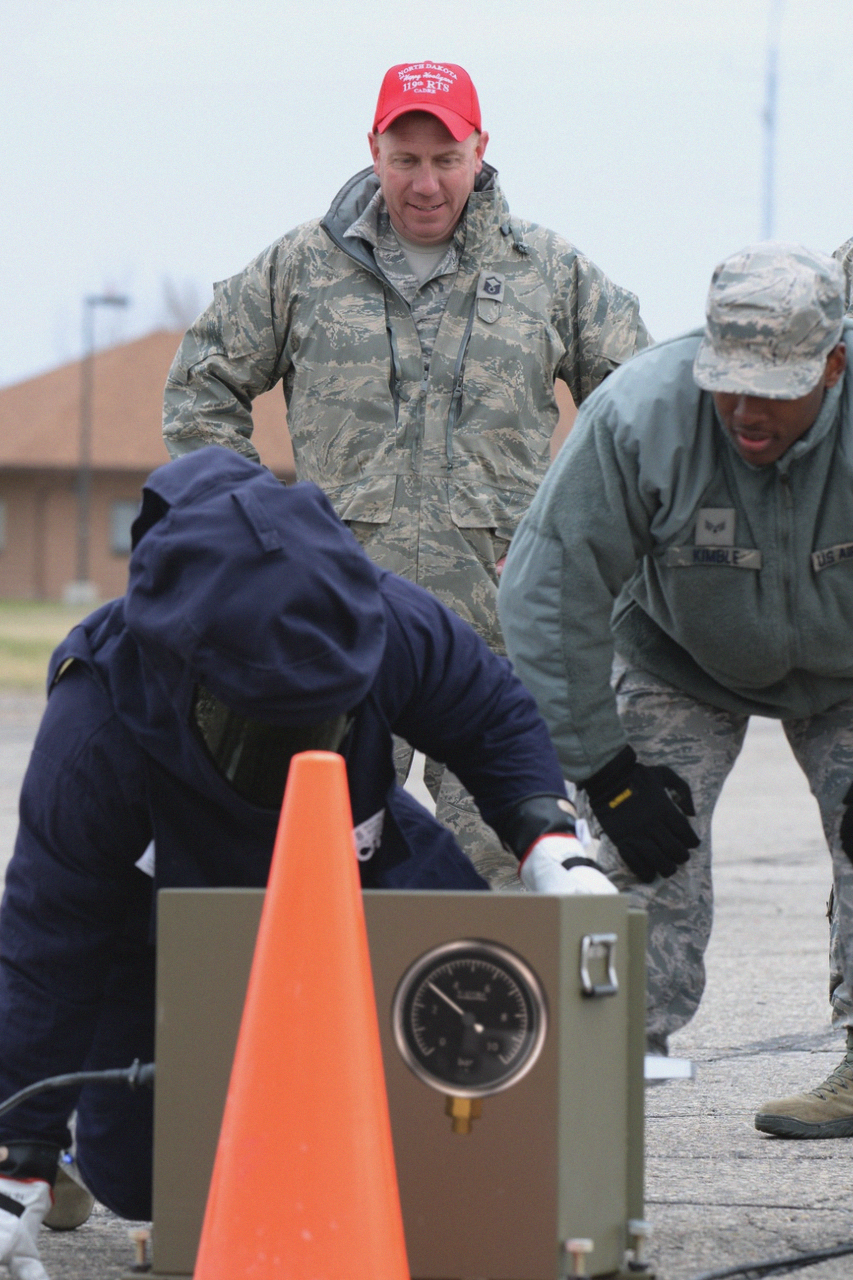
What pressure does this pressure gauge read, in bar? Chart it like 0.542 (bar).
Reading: 3 (bar)
